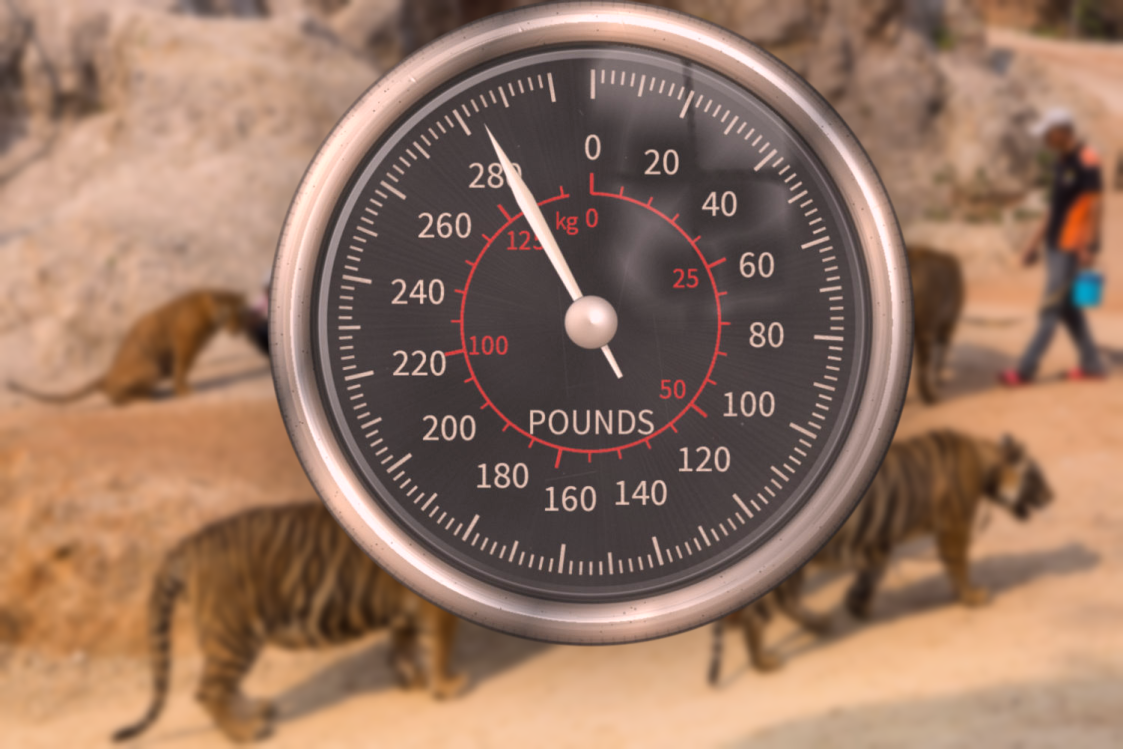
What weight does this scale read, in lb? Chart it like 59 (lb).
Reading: 284 (lb)
